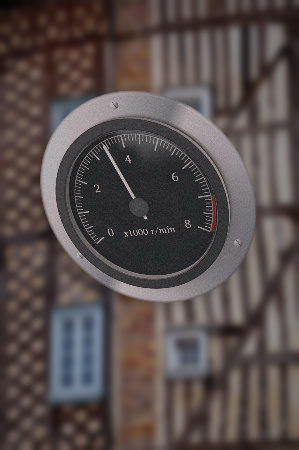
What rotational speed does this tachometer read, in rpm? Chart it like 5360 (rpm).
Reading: 3500 (rpm)
